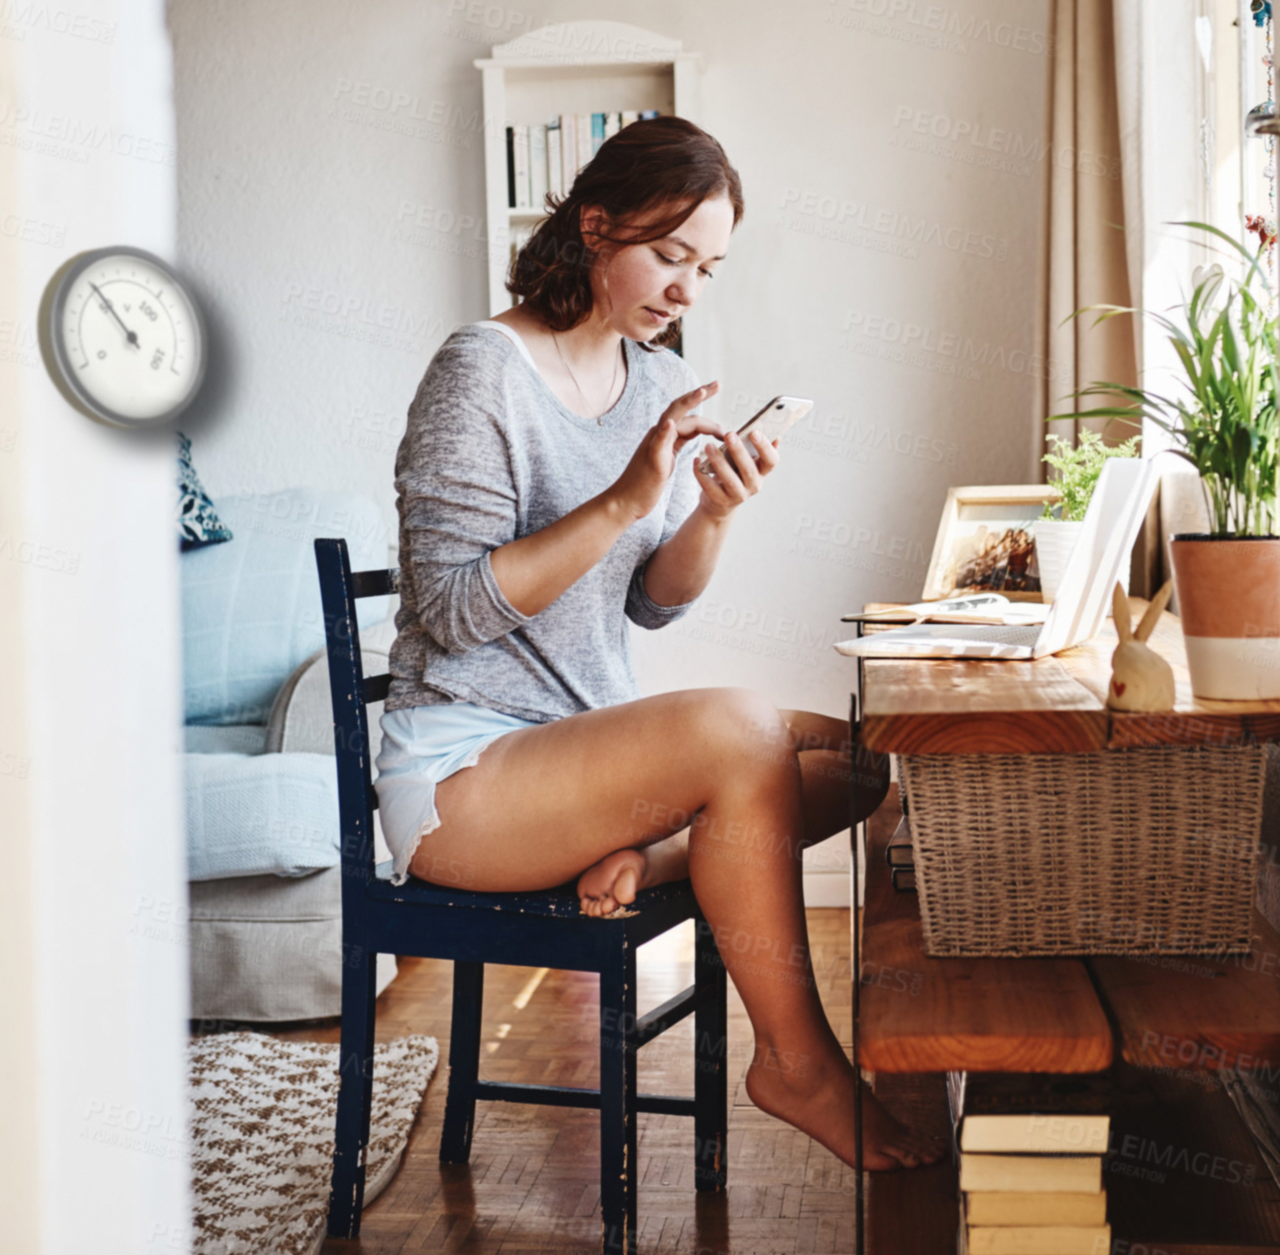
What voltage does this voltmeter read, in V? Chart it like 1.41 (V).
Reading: 50 (V)
